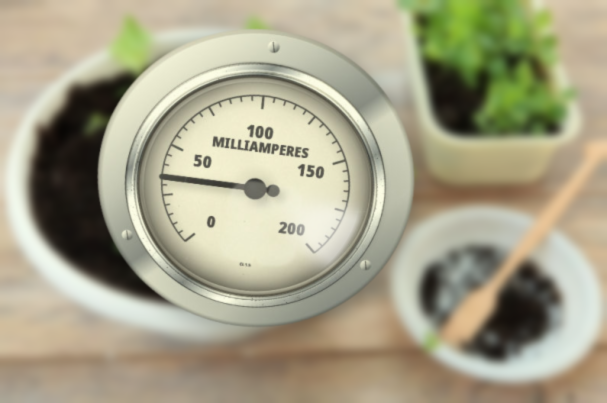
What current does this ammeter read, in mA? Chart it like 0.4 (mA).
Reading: 35 (mA)
